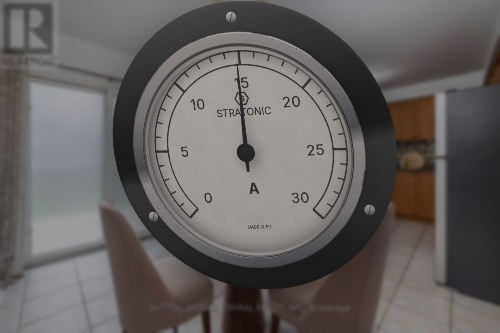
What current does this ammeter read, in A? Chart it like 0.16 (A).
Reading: 15 (A)
